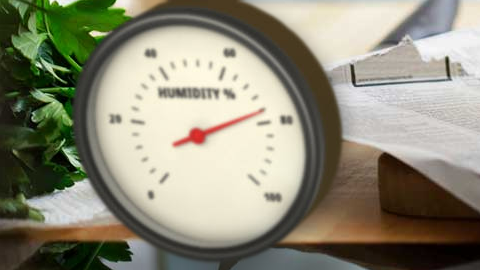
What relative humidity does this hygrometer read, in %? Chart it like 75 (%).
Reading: 76 (%)
